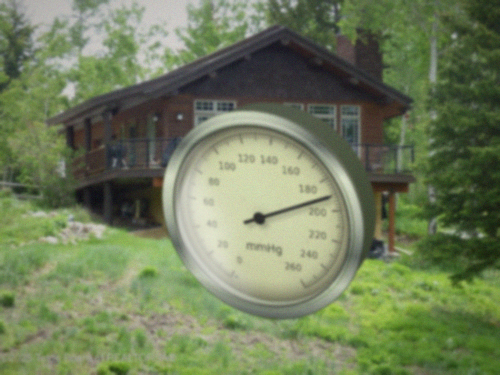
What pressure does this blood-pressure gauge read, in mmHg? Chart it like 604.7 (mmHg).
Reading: 190 (mmHg)
